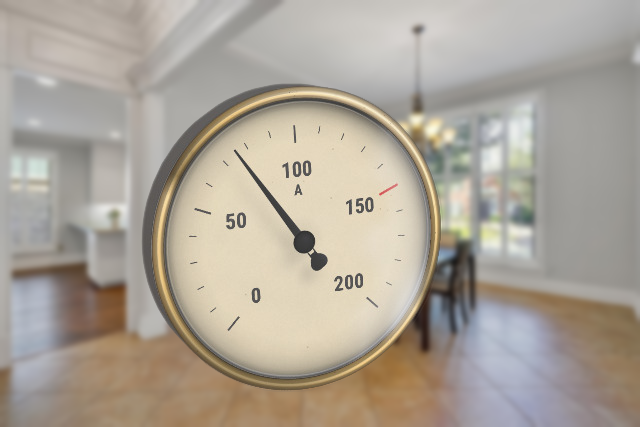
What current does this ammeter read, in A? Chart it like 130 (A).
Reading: 75 (A)
